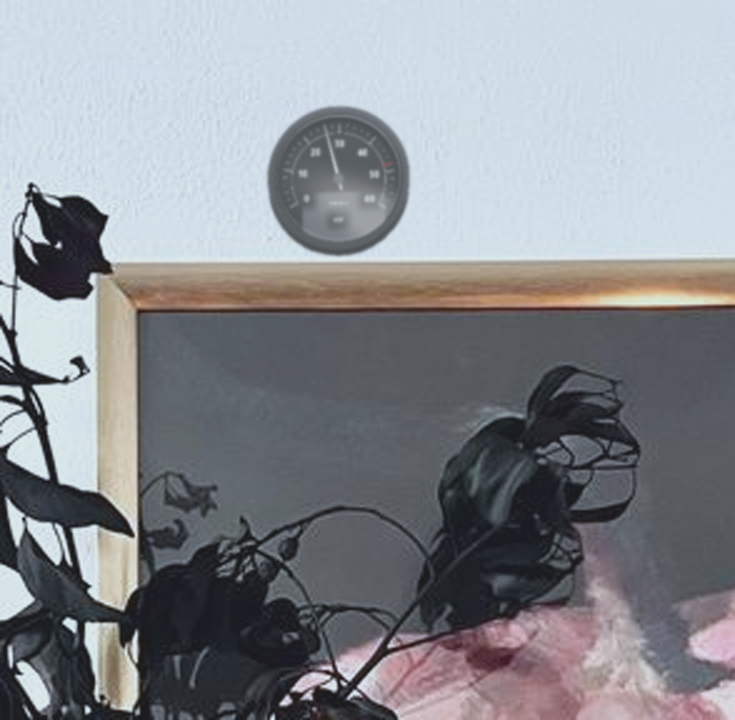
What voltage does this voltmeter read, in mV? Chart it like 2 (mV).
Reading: 26 (mV)
